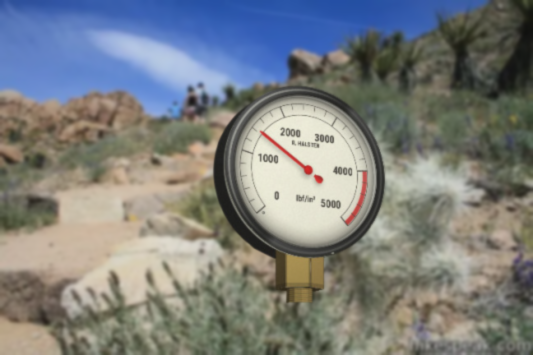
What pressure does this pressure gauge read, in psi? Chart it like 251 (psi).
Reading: 1400 (psi)
